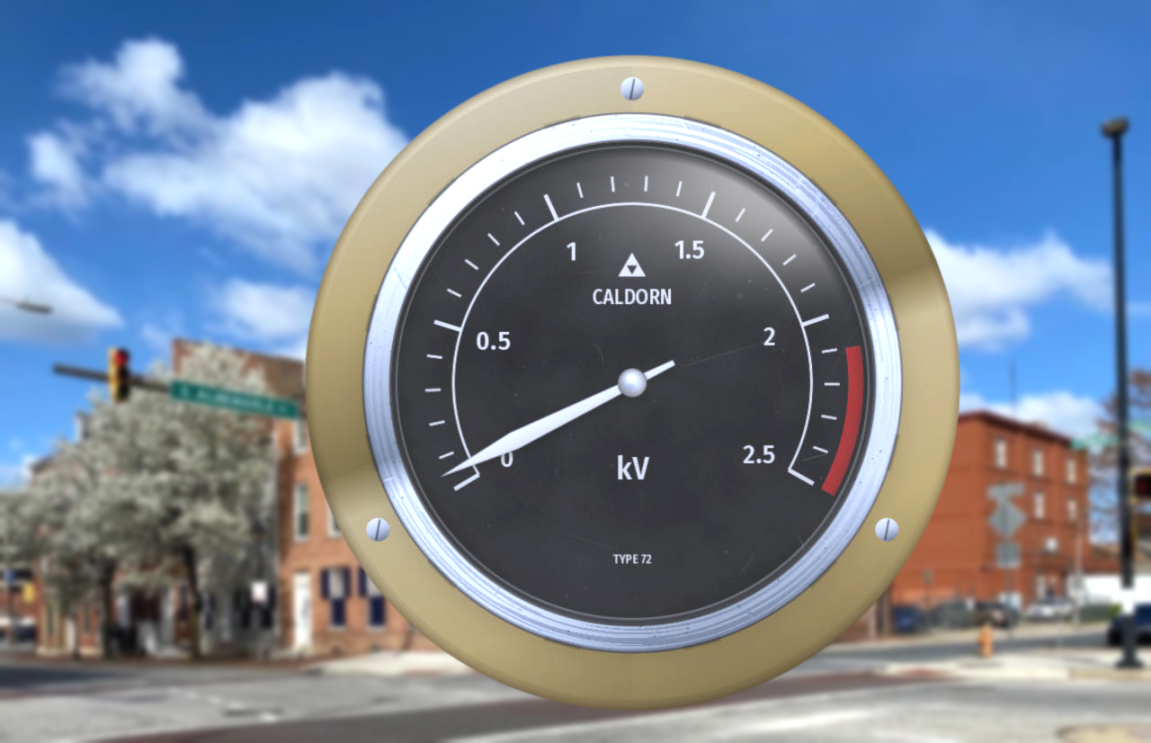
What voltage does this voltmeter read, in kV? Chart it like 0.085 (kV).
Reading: 0.05 (kV)
